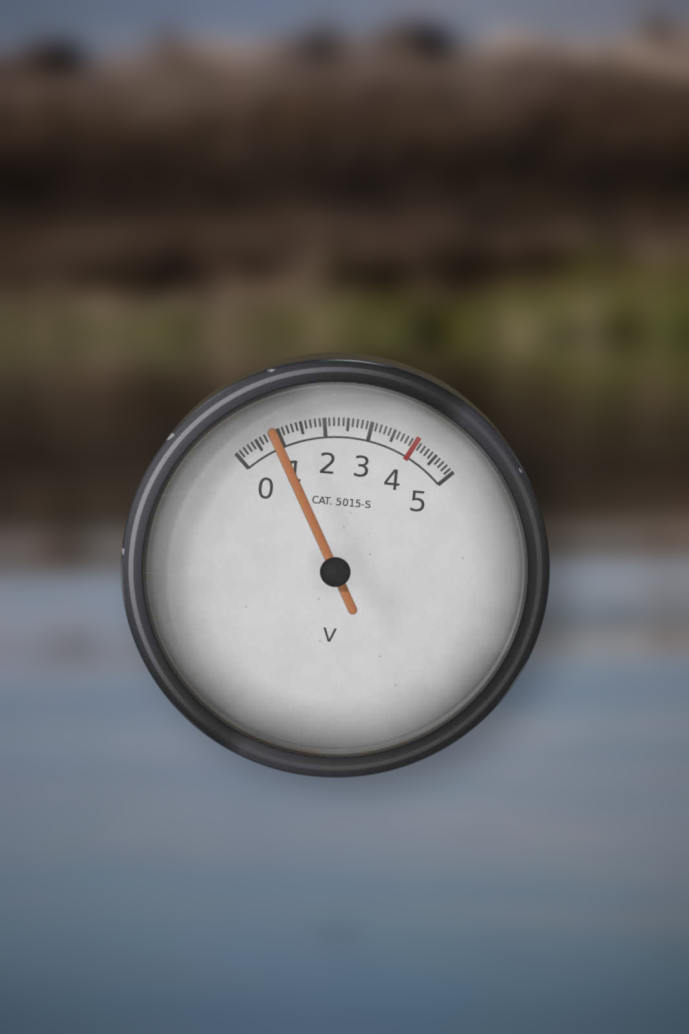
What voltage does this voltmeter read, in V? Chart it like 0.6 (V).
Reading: 0.9 (V)
